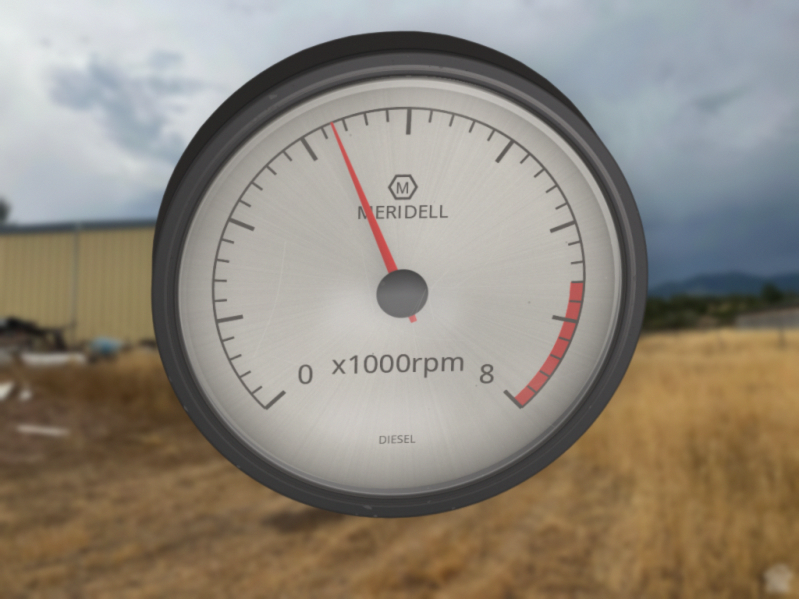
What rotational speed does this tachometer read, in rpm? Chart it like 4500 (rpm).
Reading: 3300 (rpm)
